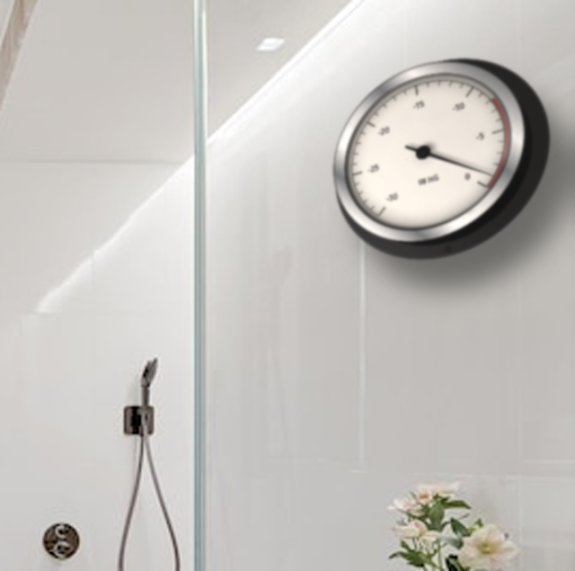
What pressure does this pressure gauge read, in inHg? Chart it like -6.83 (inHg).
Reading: -1 (inHg)
